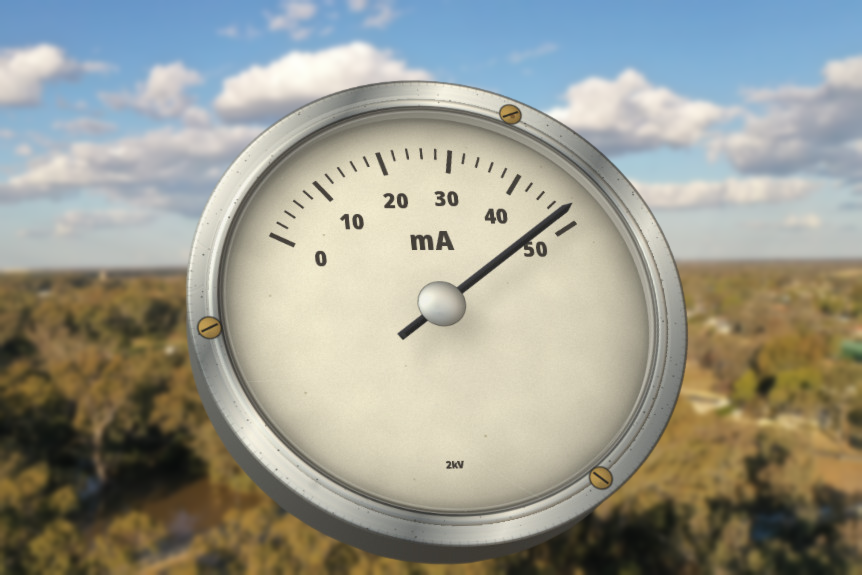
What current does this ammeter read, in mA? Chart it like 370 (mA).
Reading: 48 (mA)
